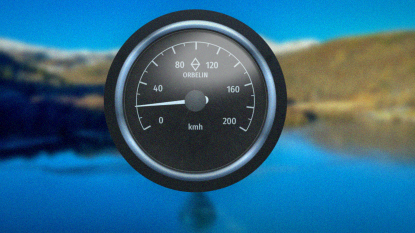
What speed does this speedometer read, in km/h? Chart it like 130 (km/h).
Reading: 20 (km/h)
